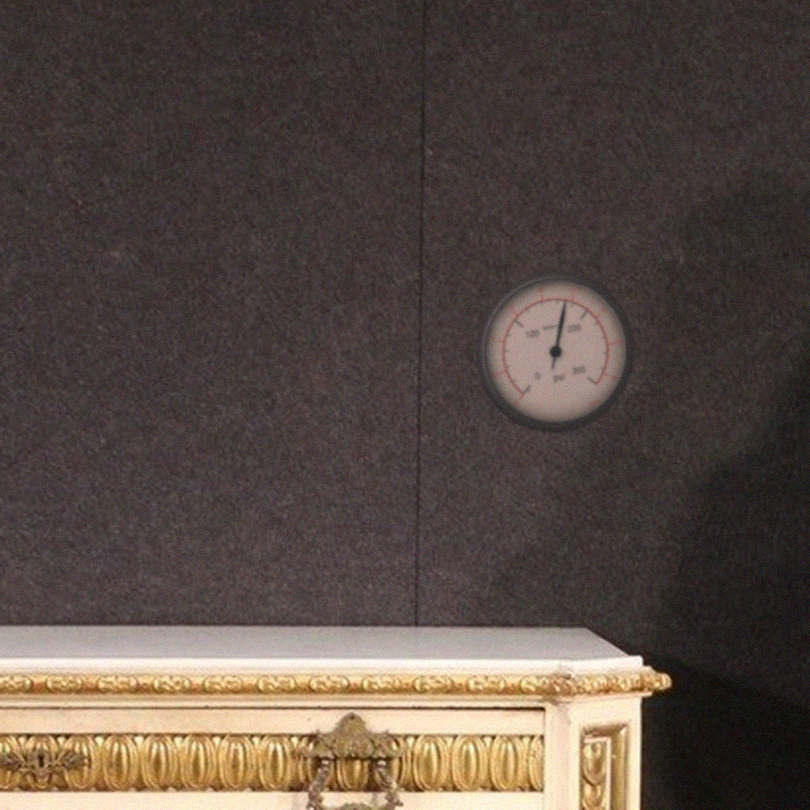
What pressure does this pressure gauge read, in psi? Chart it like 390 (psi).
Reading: 170 (psi)
